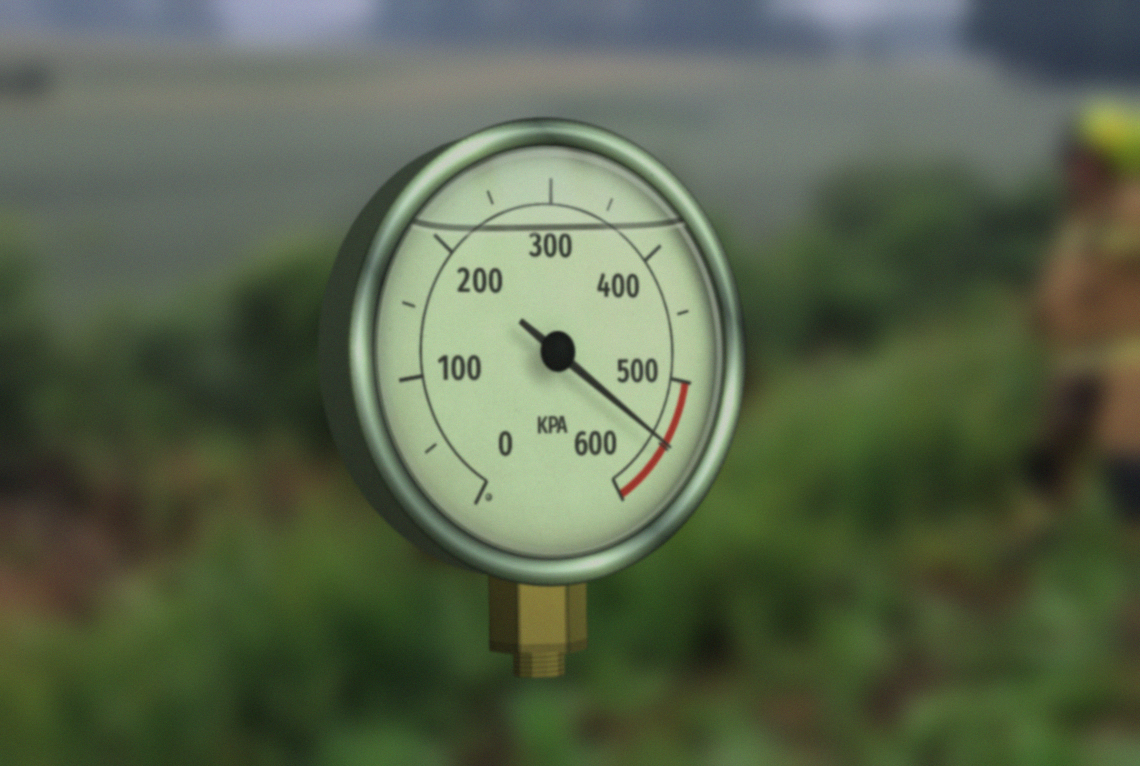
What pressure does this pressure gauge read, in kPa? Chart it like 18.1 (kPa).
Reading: 550 (kPa)
